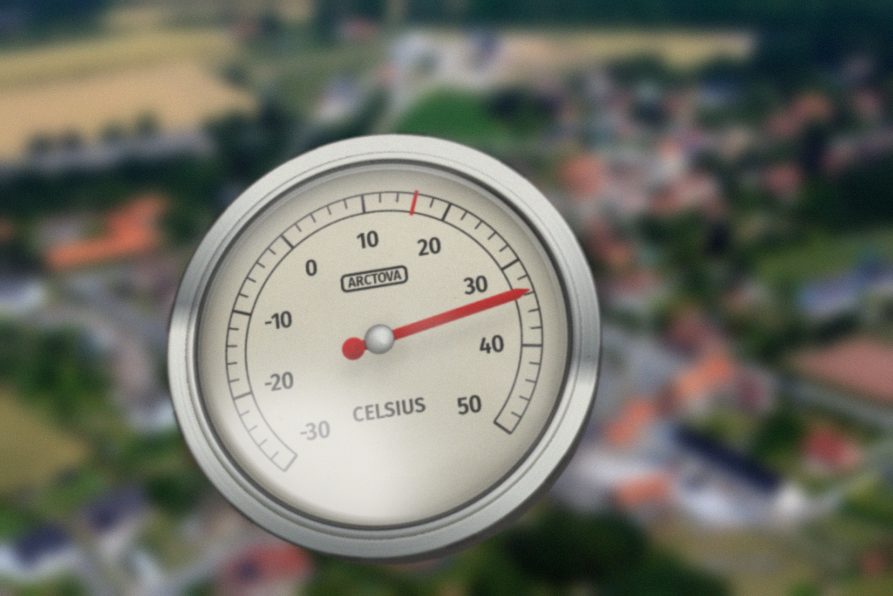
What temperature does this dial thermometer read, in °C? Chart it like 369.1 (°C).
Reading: 34 (°C)
